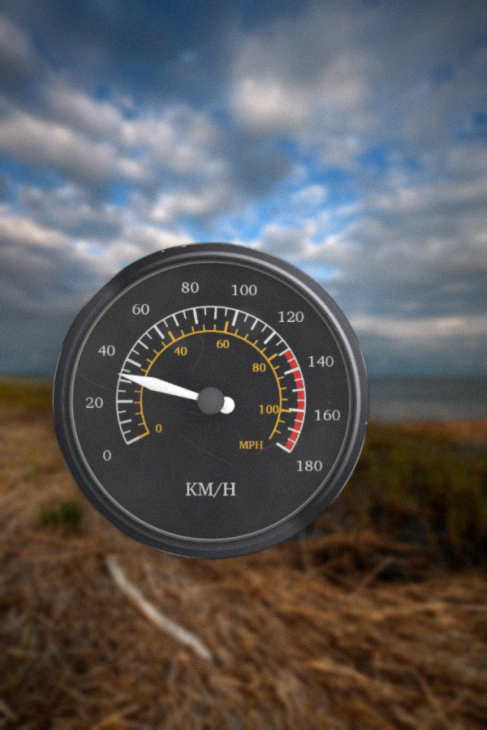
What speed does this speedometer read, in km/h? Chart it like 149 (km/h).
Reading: 32.5 (km/h)
